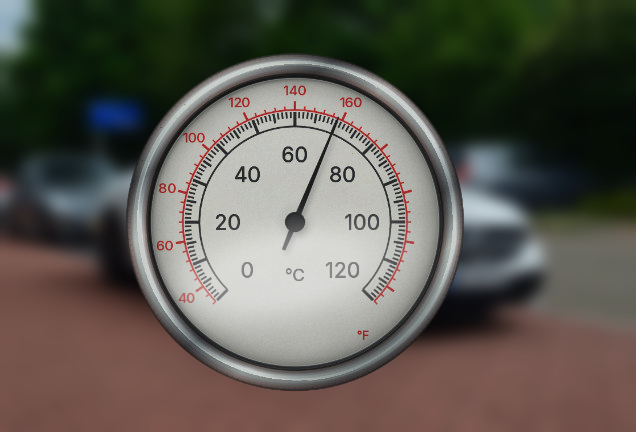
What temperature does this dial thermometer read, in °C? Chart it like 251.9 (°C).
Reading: 70 (°C)
